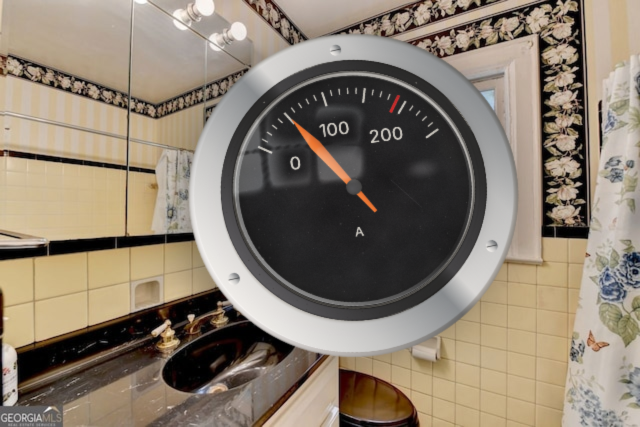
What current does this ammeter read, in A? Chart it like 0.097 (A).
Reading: 50 (A)
